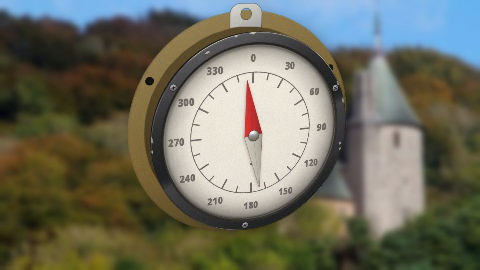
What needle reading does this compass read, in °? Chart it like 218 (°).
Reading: 352.5 (°)
